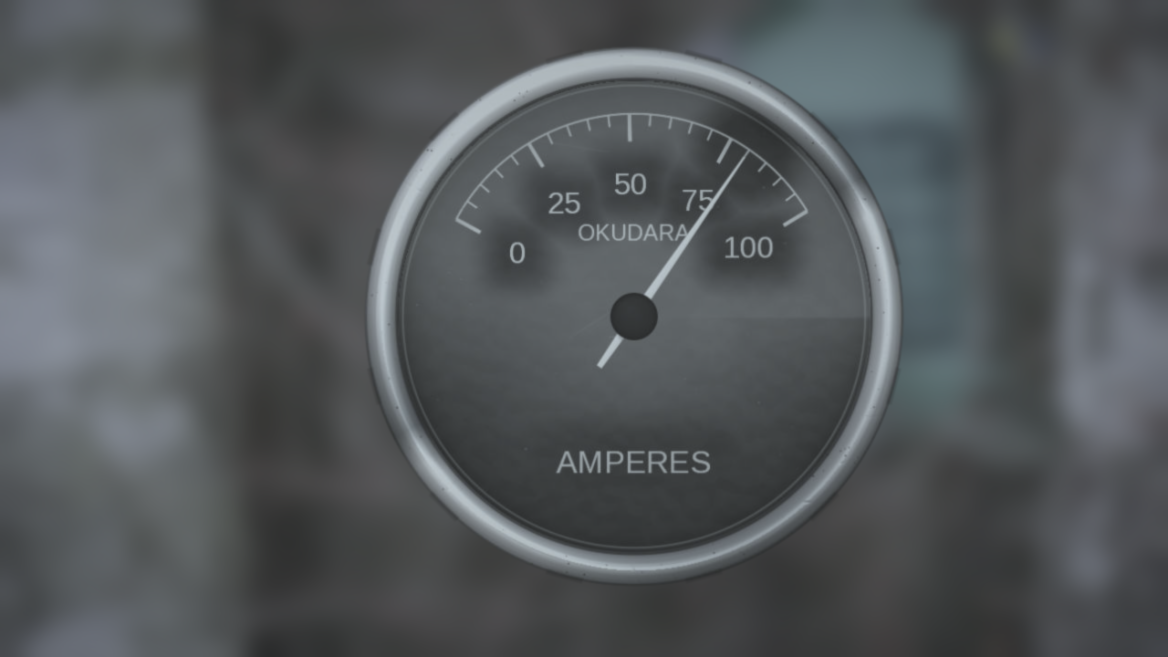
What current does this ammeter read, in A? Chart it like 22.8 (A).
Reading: 80 (A)
